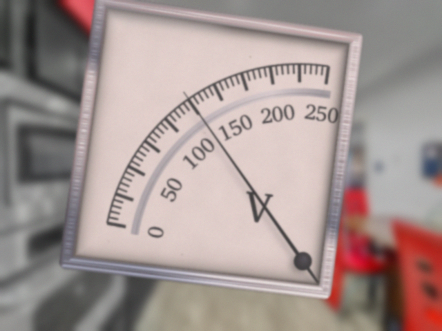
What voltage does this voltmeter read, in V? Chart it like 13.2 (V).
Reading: 125 (V)
